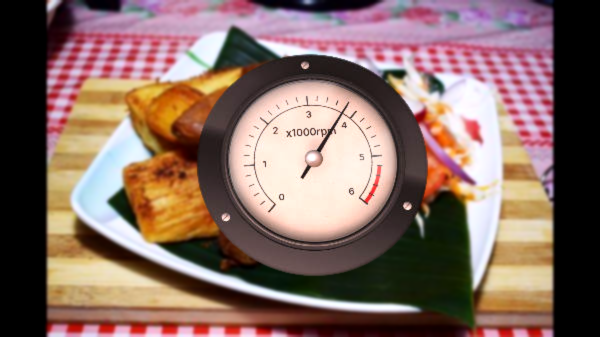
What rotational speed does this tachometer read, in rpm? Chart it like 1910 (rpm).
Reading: 3800 (rpm)
